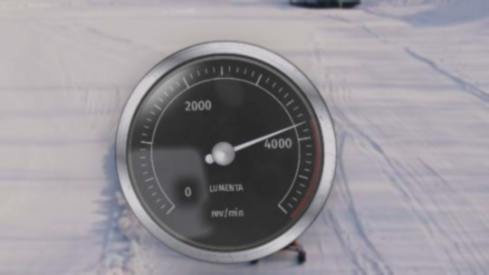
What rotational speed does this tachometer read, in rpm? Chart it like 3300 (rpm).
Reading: 3800 (rpm)
